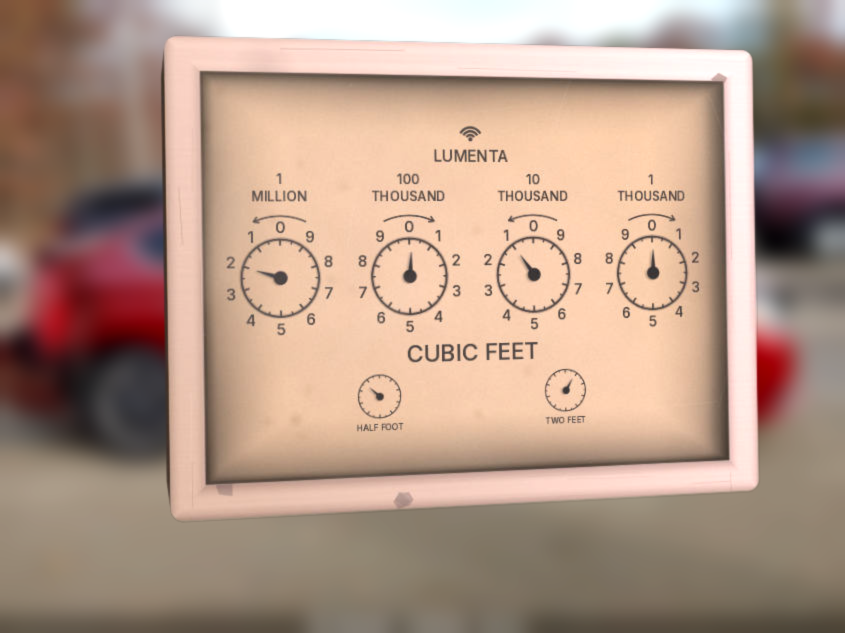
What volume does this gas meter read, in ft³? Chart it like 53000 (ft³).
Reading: 201000 (ft³)
